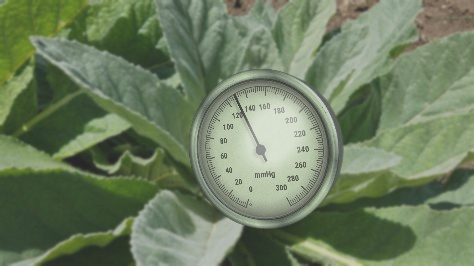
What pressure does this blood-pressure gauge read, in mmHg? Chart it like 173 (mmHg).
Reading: 130 (mmHg)
